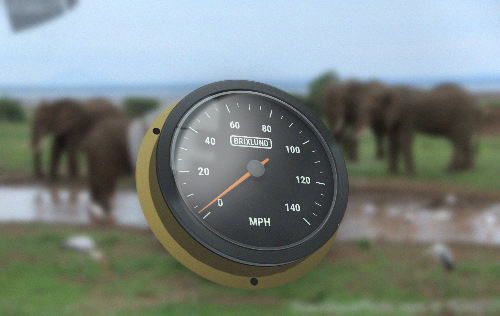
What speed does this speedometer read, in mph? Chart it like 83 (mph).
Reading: 2.5 (mph)
